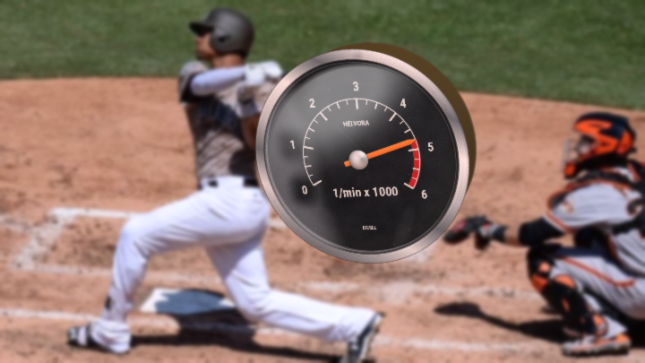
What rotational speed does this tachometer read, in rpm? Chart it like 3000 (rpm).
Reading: 4750 (rpm)
